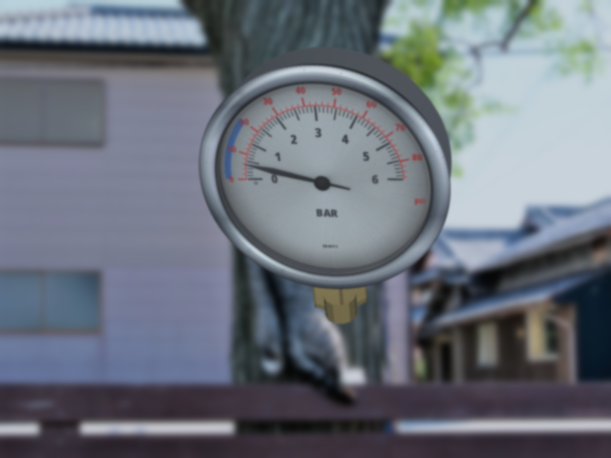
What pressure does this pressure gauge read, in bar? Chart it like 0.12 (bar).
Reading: 0.5 (bar)
